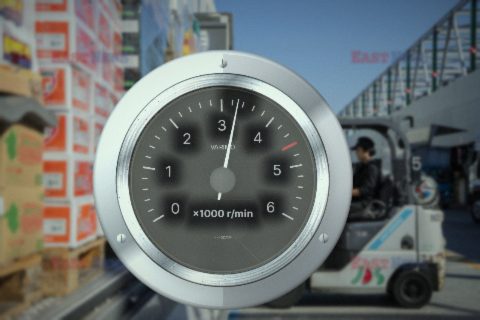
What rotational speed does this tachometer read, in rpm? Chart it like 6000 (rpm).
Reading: 3300 (rpm)
